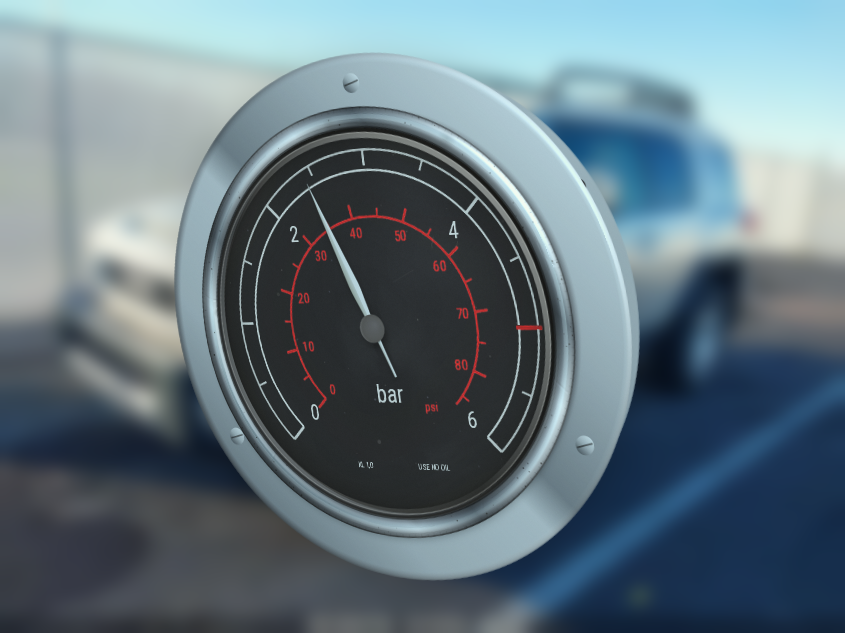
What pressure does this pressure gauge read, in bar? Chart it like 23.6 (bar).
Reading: 2.5 (bar)
